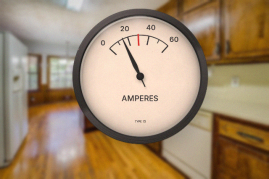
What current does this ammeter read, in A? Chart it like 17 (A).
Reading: 15 (A)
